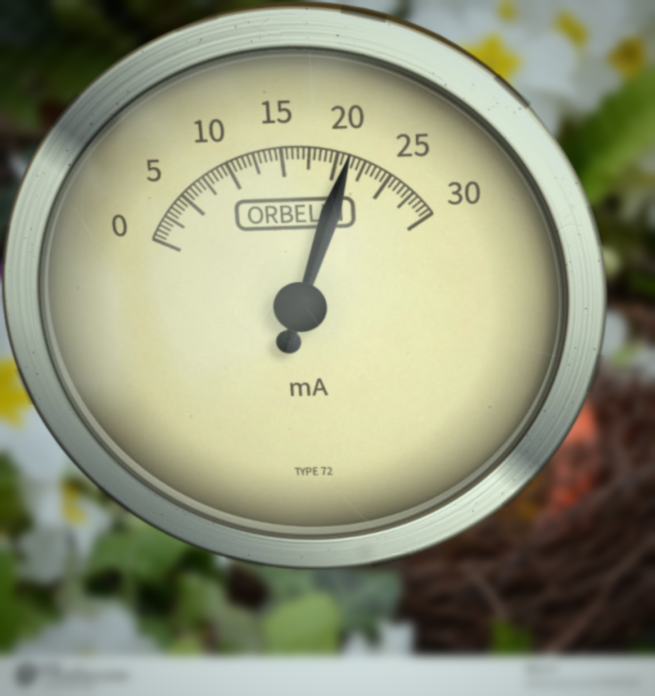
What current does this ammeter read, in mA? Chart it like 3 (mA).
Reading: 21 (mA)
